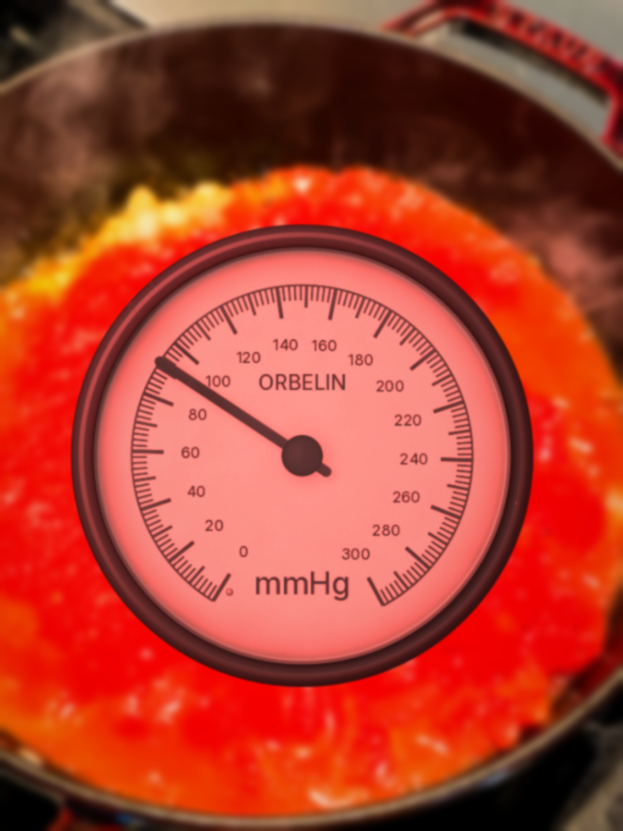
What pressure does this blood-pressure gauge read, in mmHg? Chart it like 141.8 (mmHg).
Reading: 92 (mmHg)
